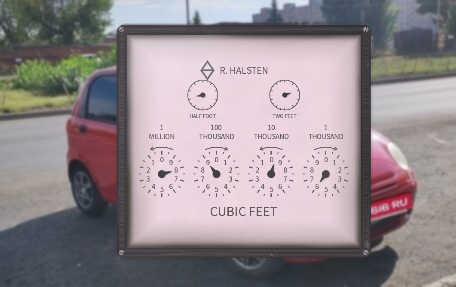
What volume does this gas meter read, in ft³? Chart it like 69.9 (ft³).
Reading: 789600 (ft³)
